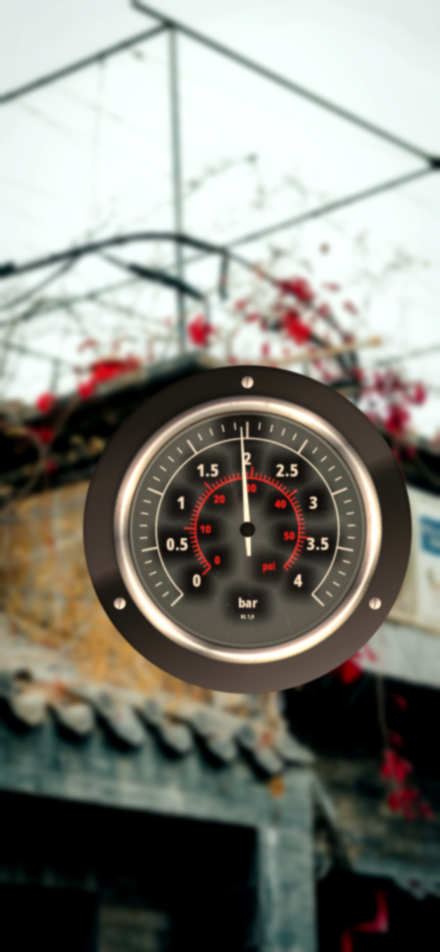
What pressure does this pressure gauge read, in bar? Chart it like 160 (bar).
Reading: 1.95 (bar)
